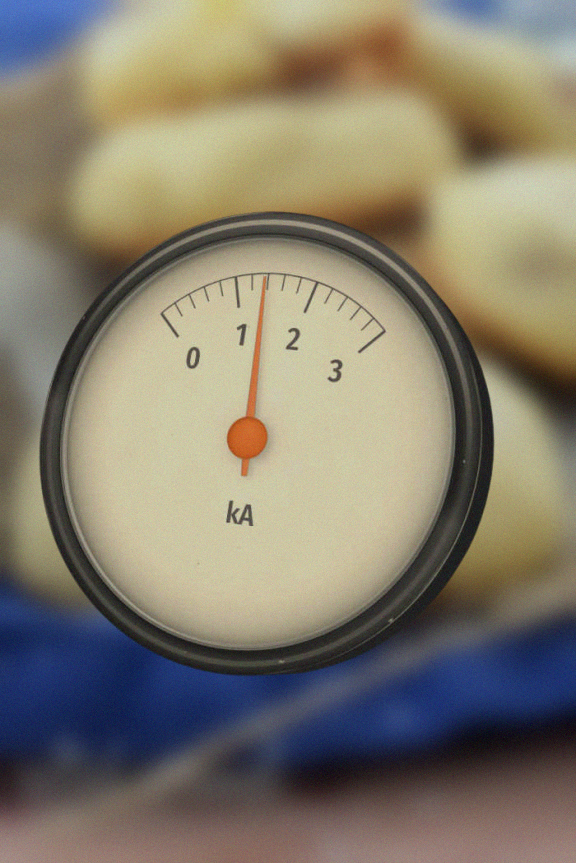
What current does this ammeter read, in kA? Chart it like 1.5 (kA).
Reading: 1.4 (kA)
